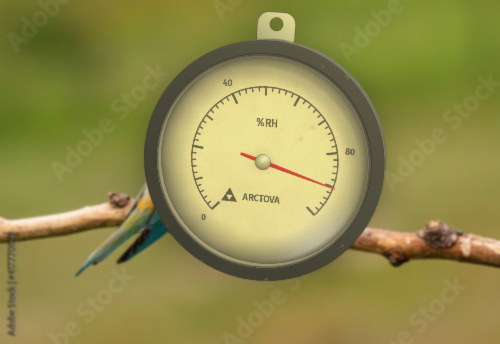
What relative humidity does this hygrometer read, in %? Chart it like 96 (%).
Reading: 90 (%)
